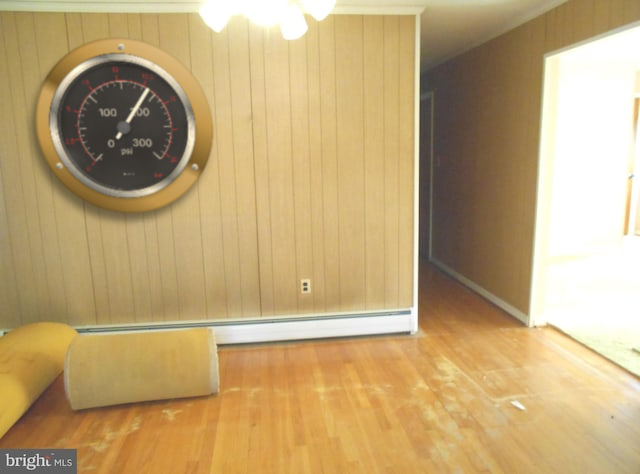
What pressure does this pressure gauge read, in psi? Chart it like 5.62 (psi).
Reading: 190 (psi)
